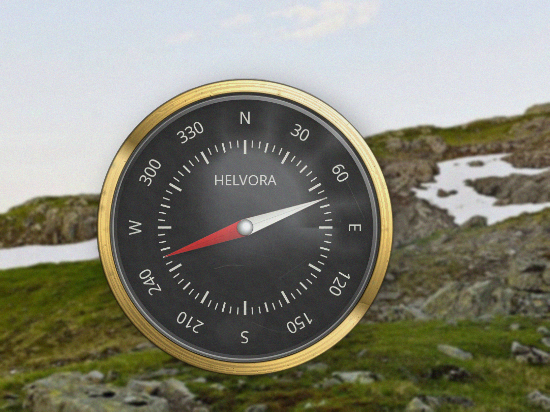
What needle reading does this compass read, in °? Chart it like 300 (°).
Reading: 250 (°)
